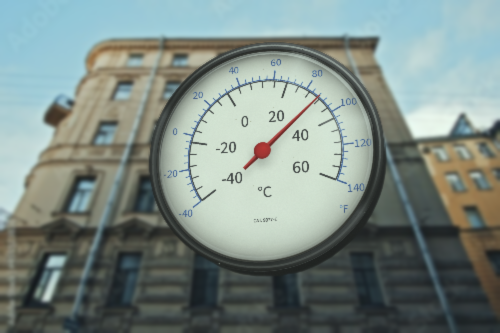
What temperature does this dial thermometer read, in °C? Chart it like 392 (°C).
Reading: 32 (°C)
